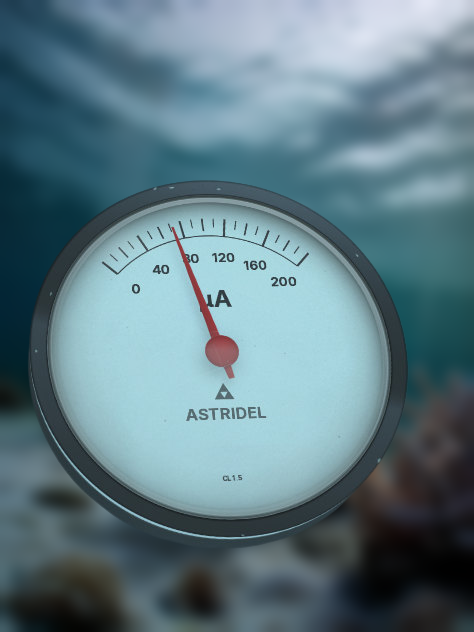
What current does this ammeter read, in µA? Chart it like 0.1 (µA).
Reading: 70 (µA)
